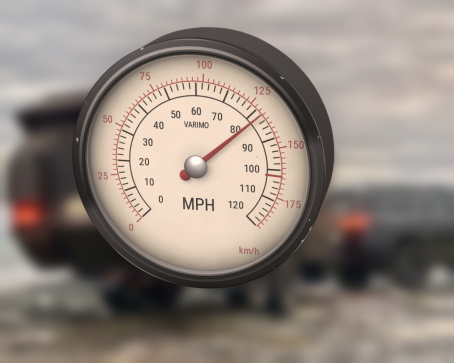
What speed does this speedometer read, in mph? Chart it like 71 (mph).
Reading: 82 (mph)
